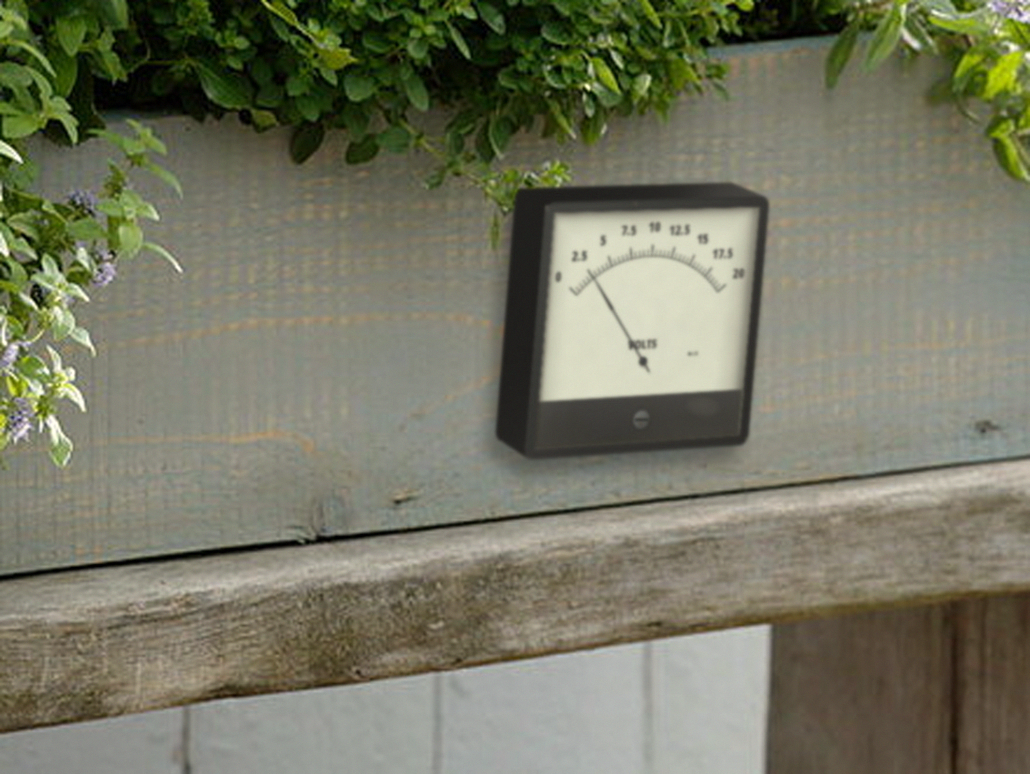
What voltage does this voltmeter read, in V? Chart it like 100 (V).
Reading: 2.5 (V)
